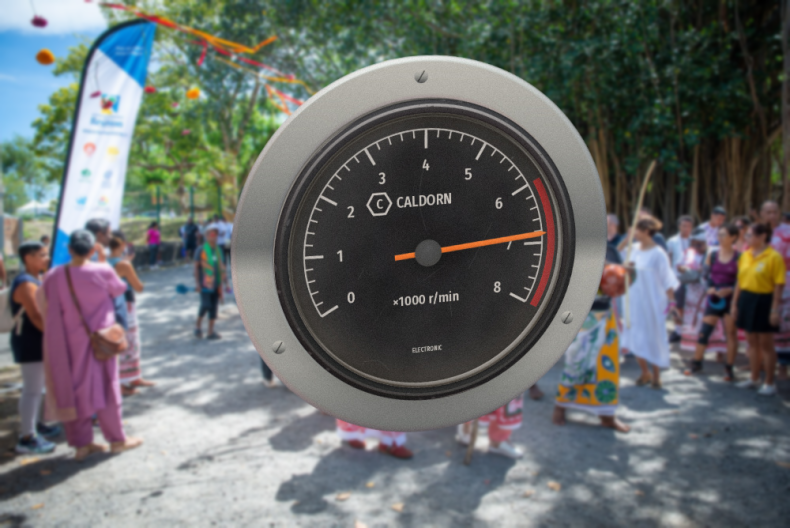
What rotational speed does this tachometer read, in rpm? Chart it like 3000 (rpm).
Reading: 6800 (rpm)
